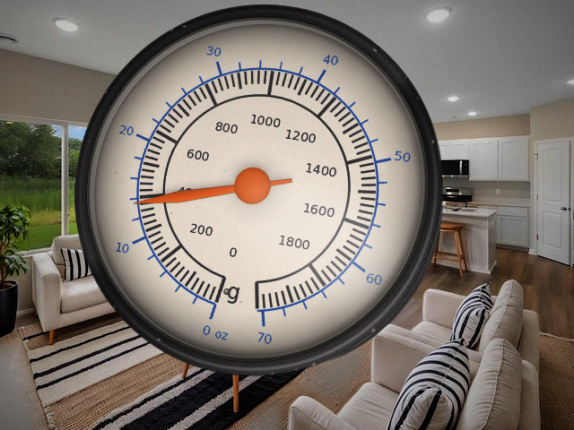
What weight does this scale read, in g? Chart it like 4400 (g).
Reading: 380 (g)
